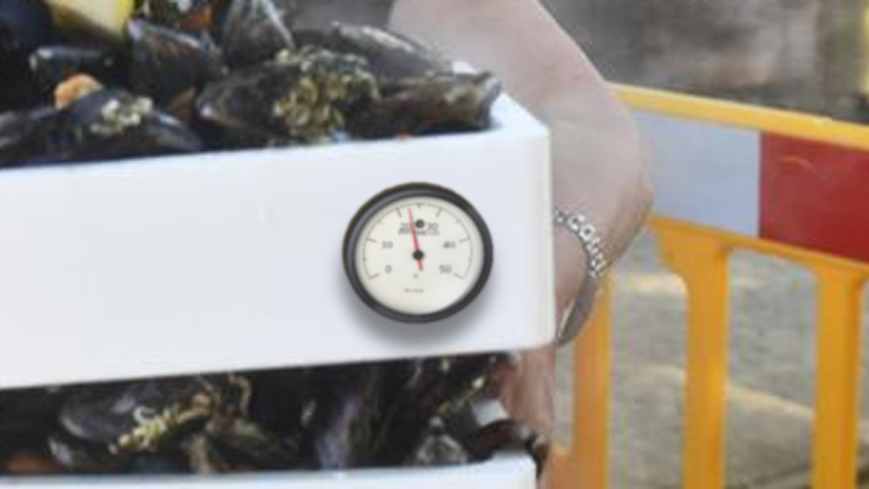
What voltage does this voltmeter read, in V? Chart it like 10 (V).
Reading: 22.5 (V)
